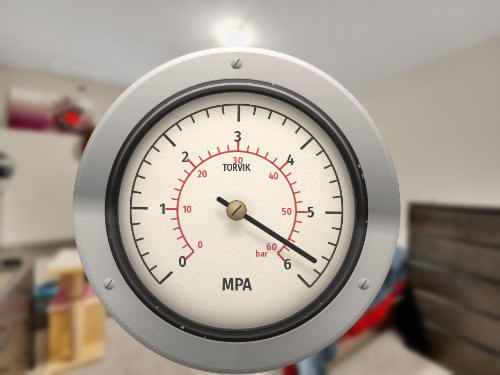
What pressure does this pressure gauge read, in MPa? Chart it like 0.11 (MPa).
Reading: 5.7 (MPa)
